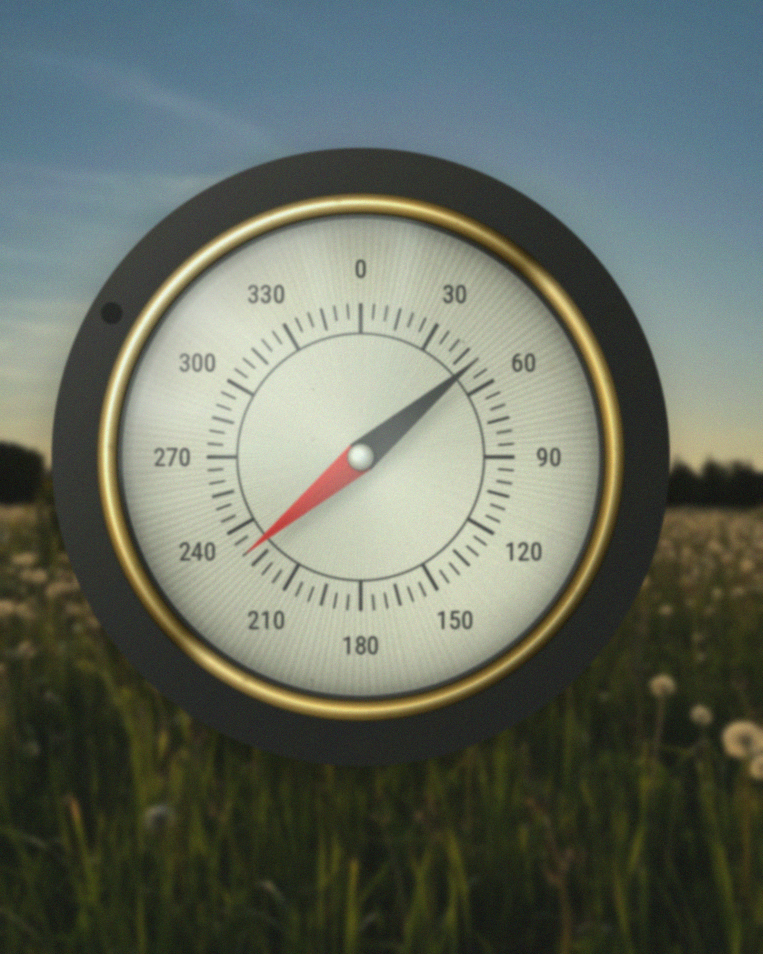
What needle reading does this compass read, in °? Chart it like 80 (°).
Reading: 230 (°)
